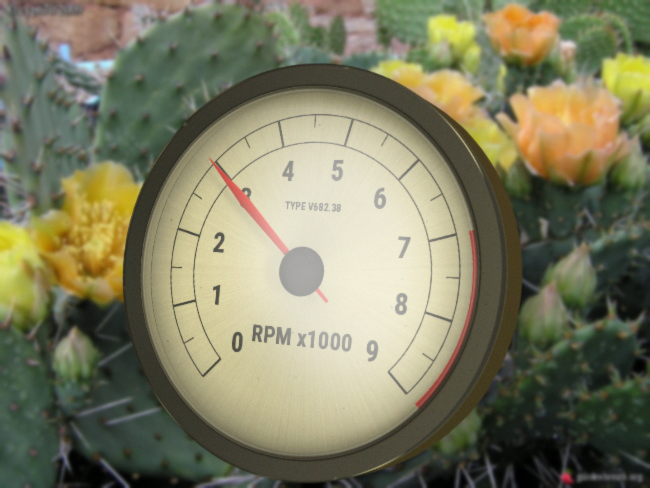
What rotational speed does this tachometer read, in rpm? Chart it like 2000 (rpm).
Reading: 3000 (rpm)
